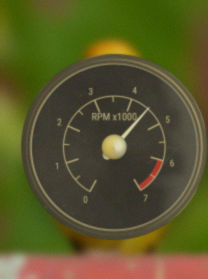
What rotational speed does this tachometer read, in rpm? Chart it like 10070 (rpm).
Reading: 4500 (rpm)
